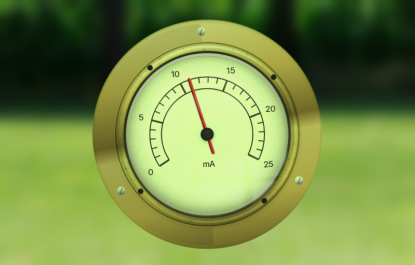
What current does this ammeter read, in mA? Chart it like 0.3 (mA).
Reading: 11 (mA)
